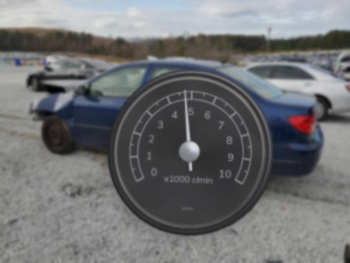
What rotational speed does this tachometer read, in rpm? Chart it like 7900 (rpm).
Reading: 4750 (rpm)
